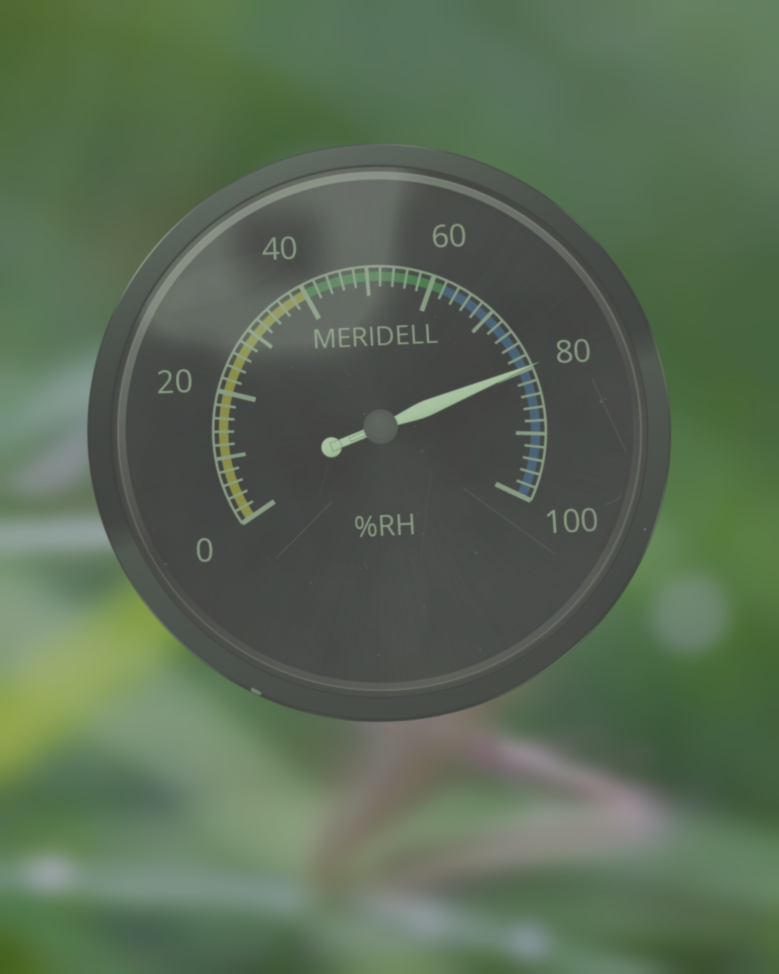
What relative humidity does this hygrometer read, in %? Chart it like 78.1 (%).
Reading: 80 (%)
